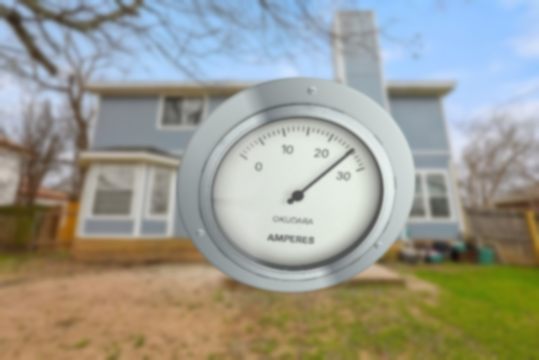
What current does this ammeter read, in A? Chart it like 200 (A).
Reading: 25 (A)
